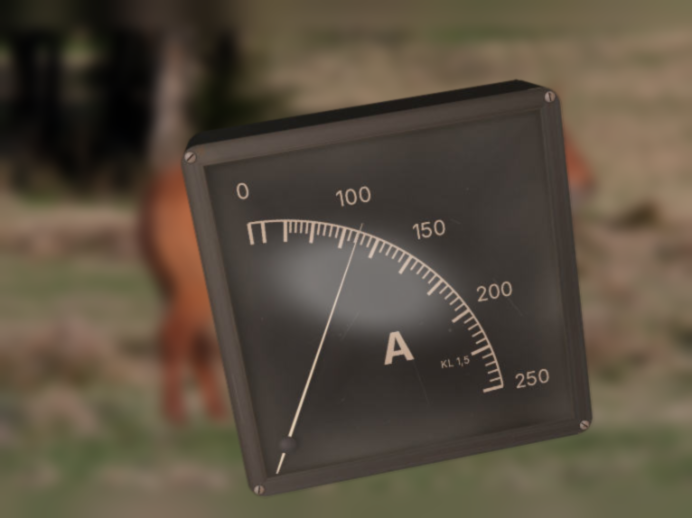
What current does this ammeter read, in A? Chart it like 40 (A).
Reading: 110 (A)
